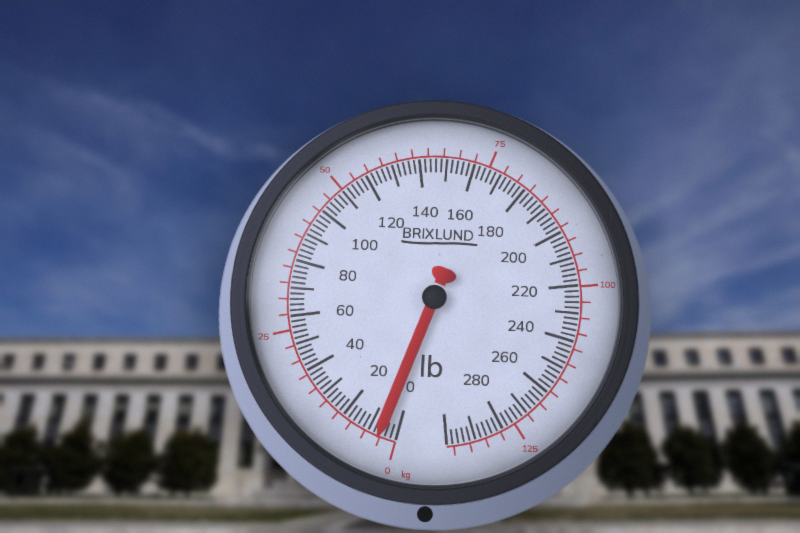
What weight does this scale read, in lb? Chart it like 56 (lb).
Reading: 6 (lb)
